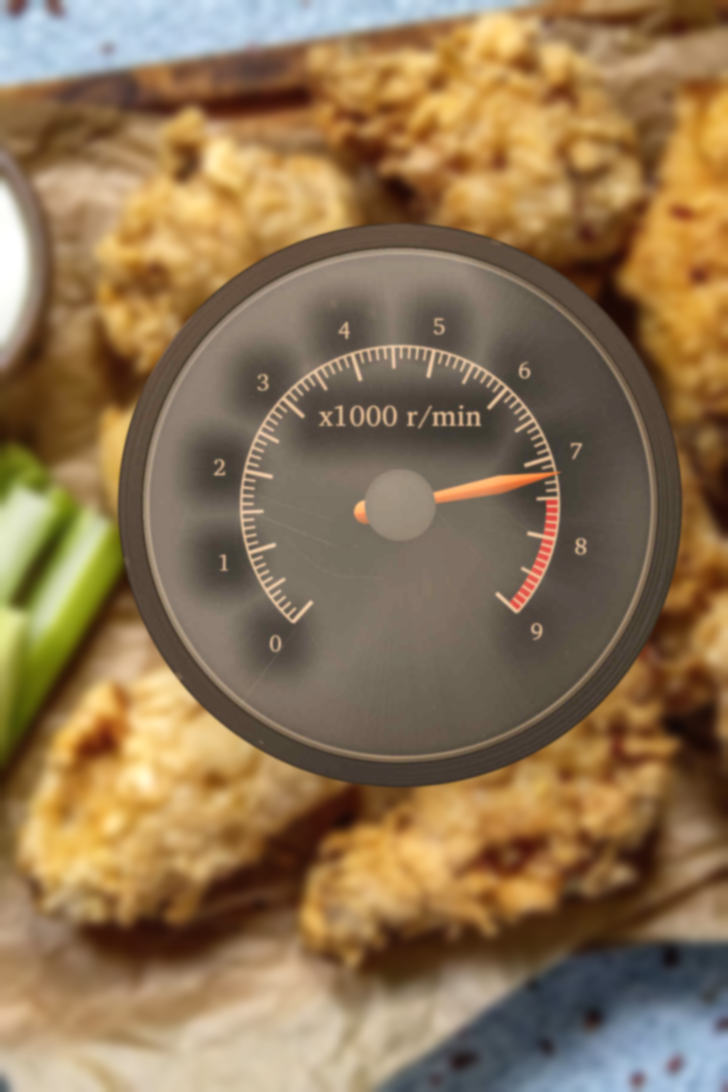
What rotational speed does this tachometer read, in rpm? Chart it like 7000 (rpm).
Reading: 7200 (rpm)
